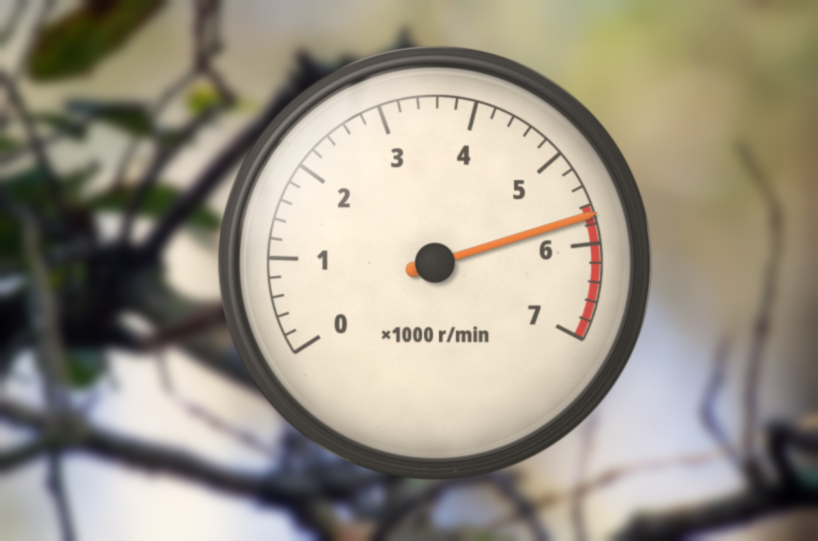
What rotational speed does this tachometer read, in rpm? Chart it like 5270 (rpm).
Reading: 5700 (rpm)
